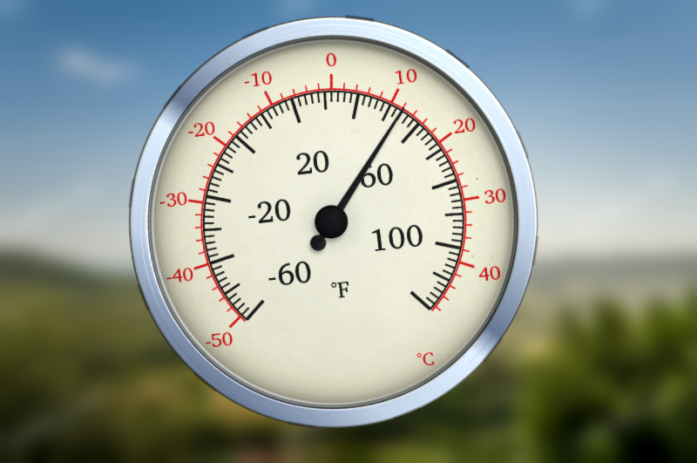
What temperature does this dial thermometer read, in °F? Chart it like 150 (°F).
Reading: 54 (°F)
